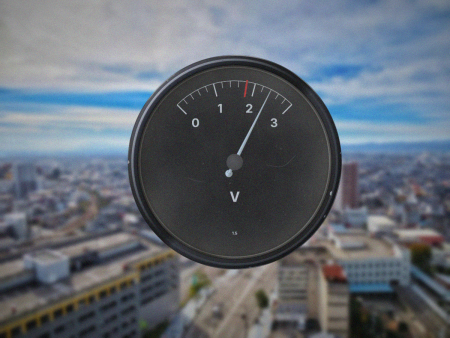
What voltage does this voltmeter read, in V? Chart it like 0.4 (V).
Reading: 2.4 (V)
